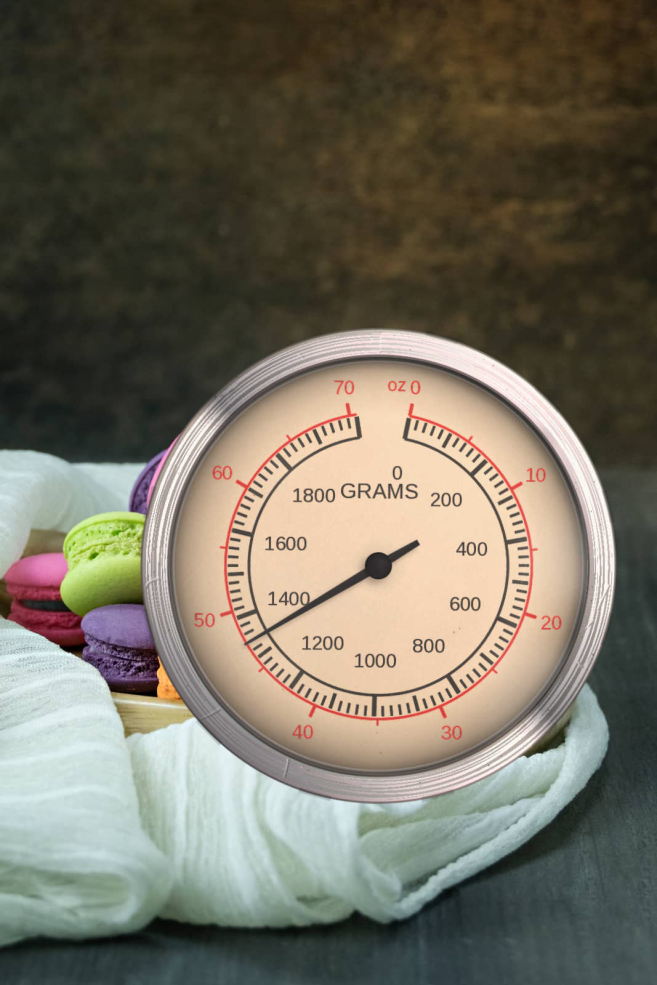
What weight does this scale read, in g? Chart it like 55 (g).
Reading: 1340 (g)
